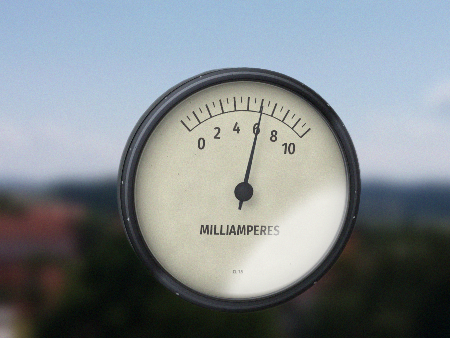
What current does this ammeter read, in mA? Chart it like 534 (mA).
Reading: 6 (mA)
